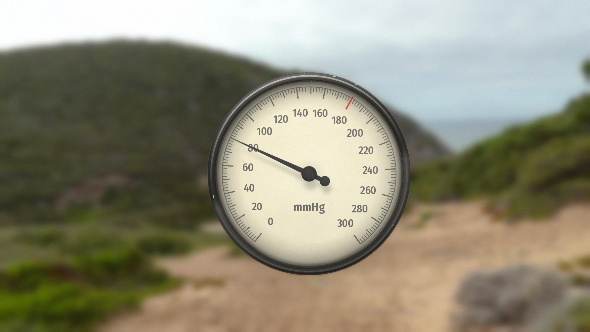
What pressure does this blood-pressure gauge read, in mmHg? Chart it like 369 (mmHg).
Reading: 80 (mmHg)
